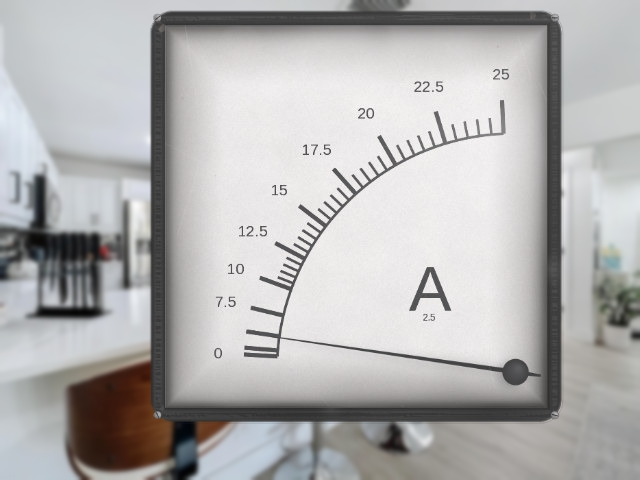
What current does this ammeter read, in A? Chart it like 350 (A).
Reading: 5 (A)
